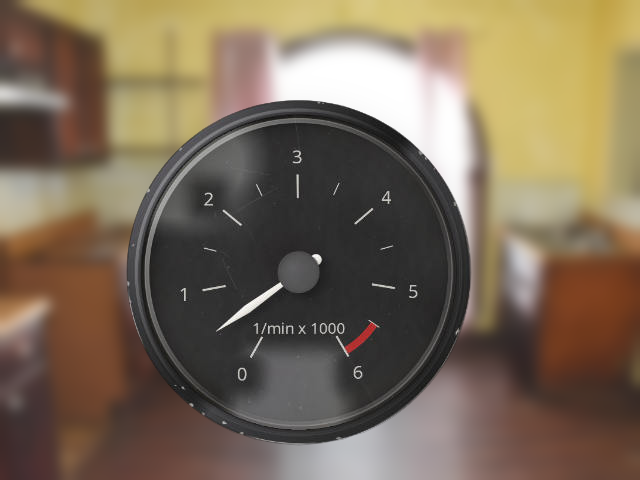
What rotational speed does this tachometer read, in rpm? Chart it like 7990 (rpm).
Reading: 500 (rpm)
